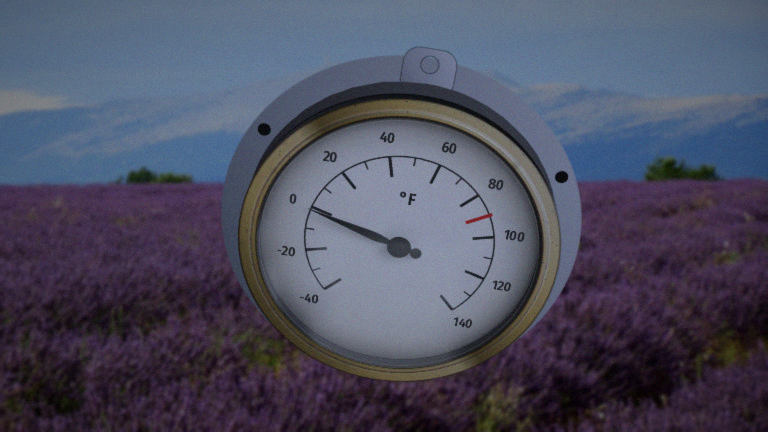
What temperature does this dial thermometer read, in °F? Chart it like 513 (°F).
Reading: 0 (°F)
